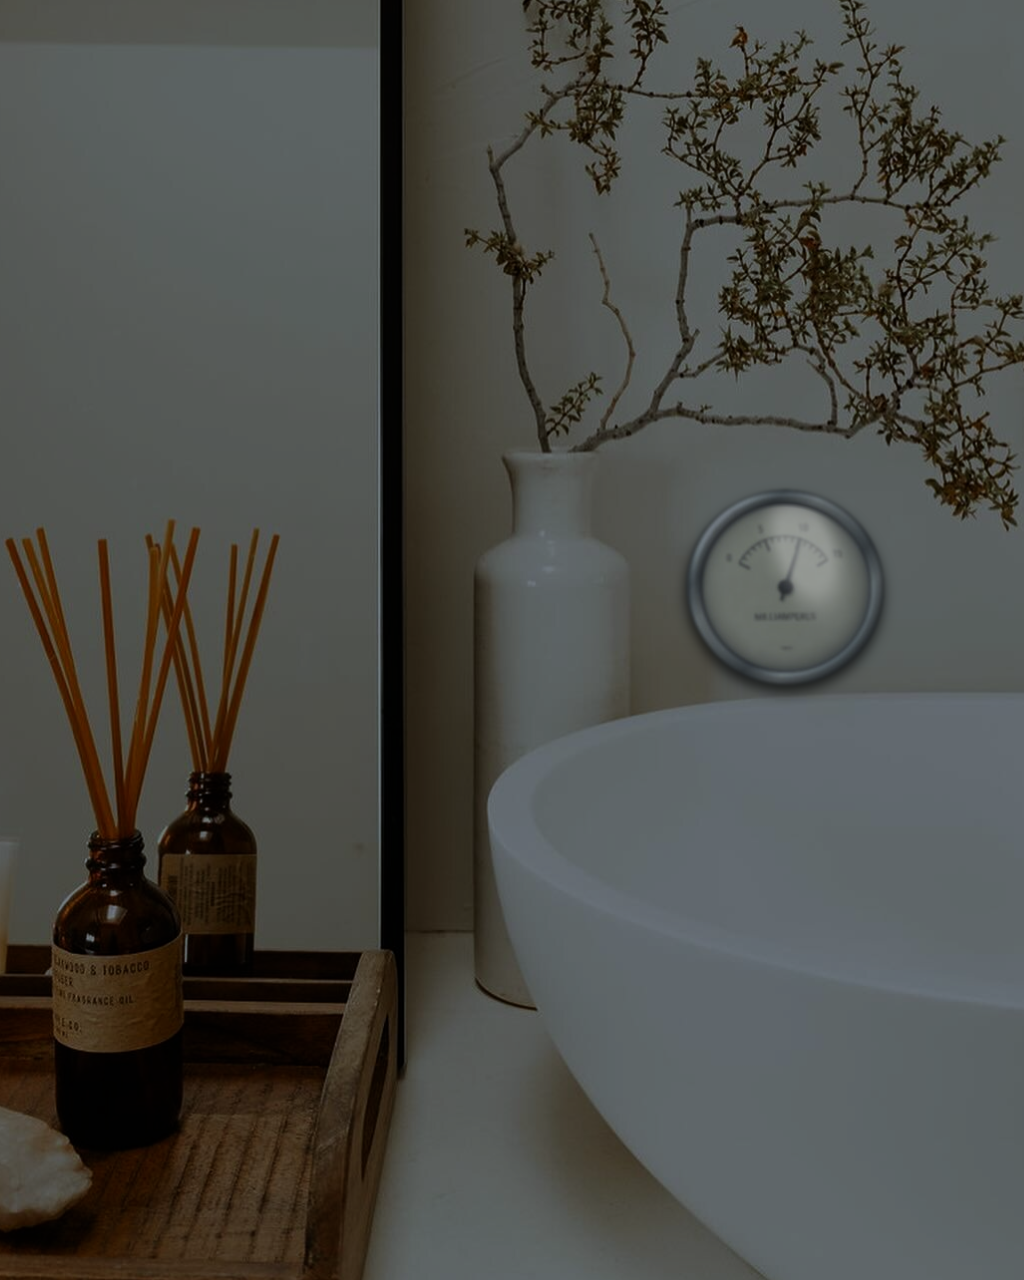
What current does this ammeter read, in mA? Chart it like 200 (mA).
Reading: 10 (mA)
